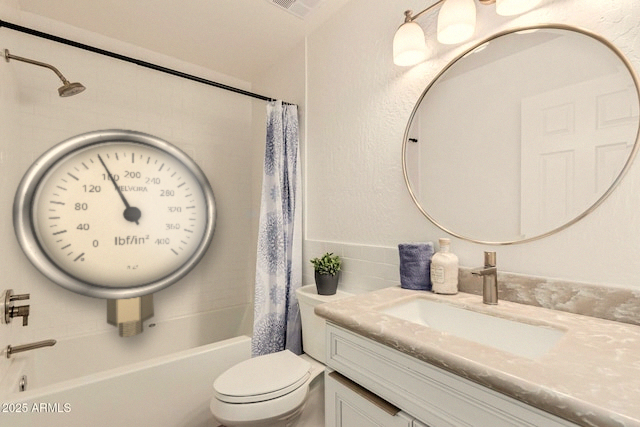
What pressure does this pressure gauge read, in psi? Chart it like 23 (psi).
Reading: 160 (psi)
